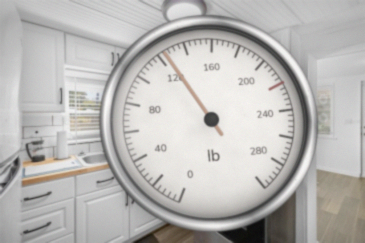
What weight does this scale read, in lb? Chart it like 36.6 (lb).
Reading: 124 (lb)
